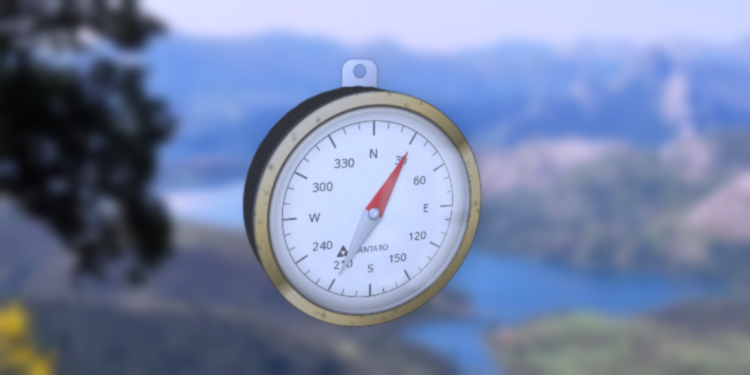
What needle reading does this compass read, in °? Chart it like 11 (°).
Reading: 30 (°)
